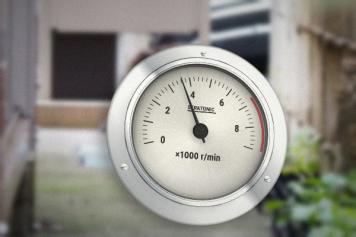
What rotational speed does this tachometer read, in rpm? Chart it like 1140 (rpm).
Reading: 3600 (rpm)
